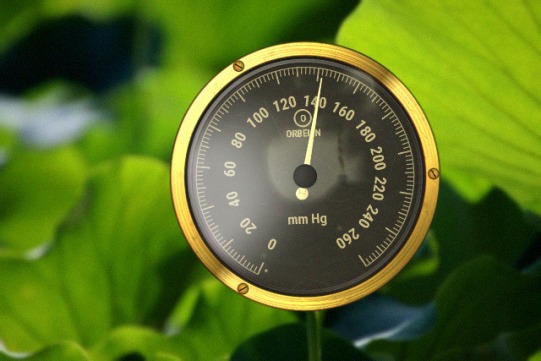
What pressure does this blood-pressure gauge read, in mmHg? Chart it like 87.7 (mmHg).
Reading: 142 (mmHg)
